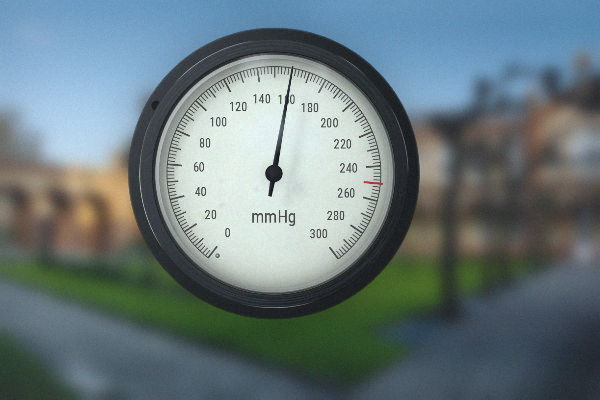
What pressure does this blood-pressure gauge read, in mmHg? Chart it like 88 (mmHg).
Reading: 160 (mmHg)
